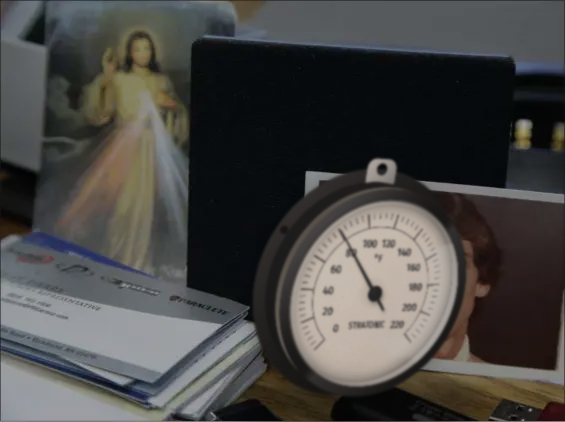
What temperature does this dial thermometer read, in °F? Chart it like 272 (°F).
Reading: 80 (°F)
